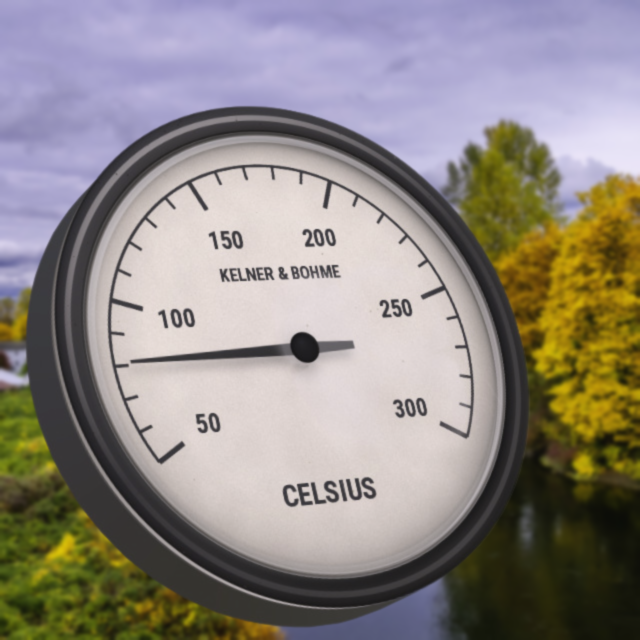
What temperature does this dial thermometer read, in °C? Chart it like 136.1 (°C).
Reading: 80 (°C)
